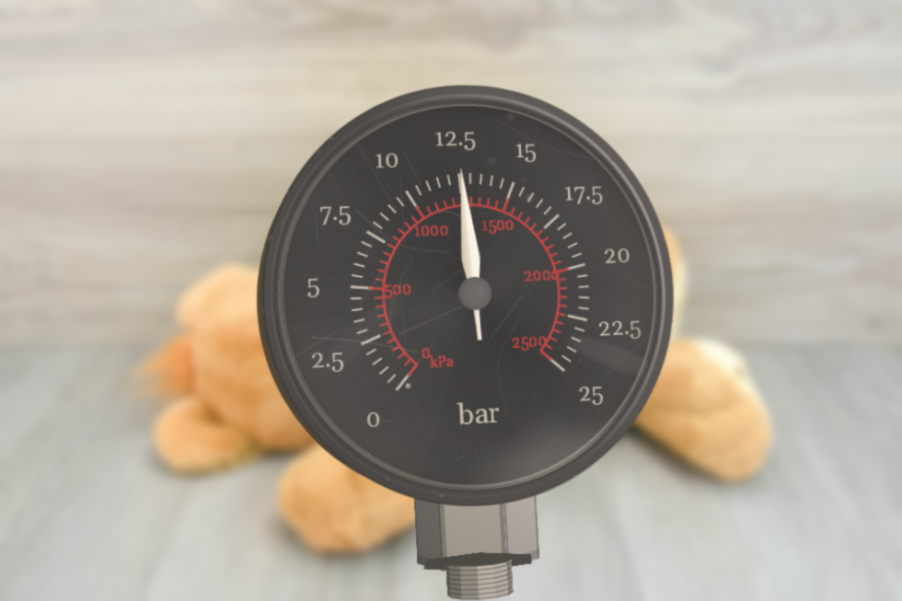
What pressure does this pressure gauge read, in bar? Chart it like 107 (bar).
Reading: 12.5 (bar)
